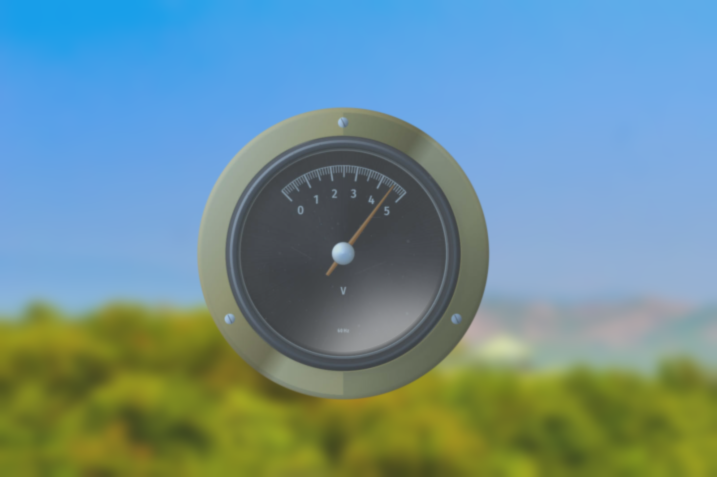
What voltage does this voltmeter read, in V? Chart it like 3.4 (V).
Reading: 4.5 (V)
